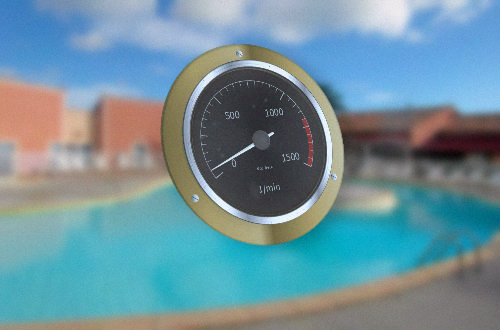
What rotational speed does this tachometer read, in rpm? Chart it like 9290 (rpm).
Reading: 50 (rpm)
